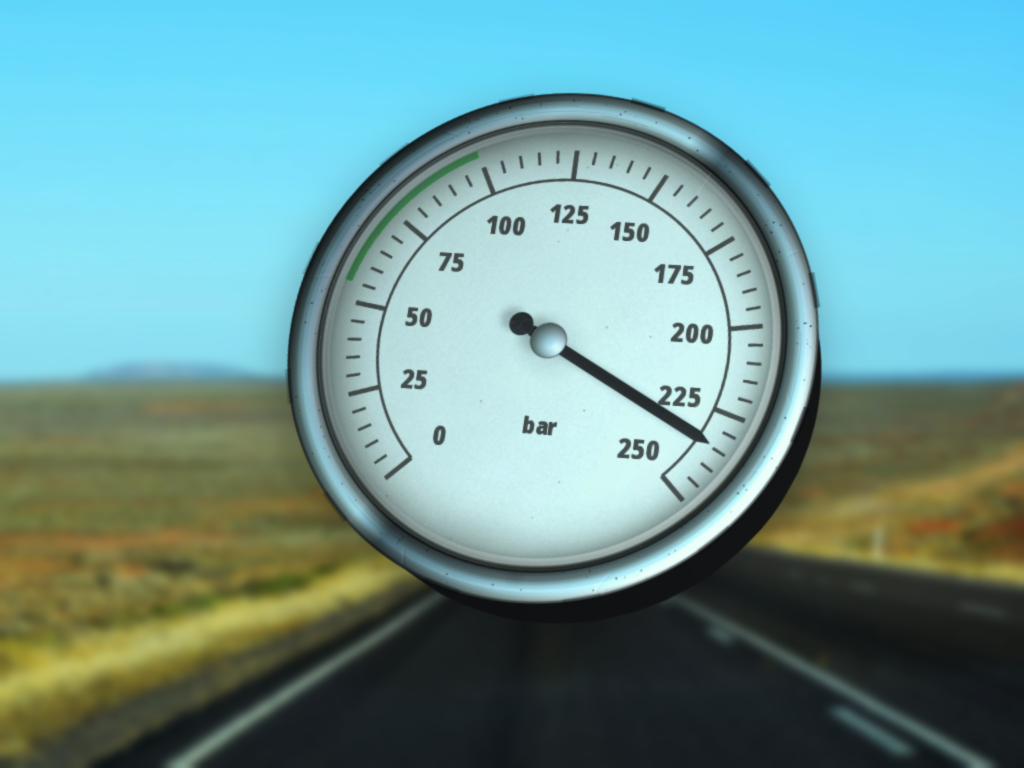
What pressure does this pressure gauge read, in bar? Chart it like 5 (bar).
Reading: 235 (bar)
